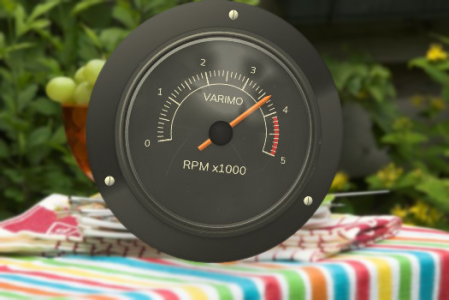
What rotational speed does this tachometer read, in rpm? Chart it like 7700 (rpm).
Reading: 3600 (rpm)
